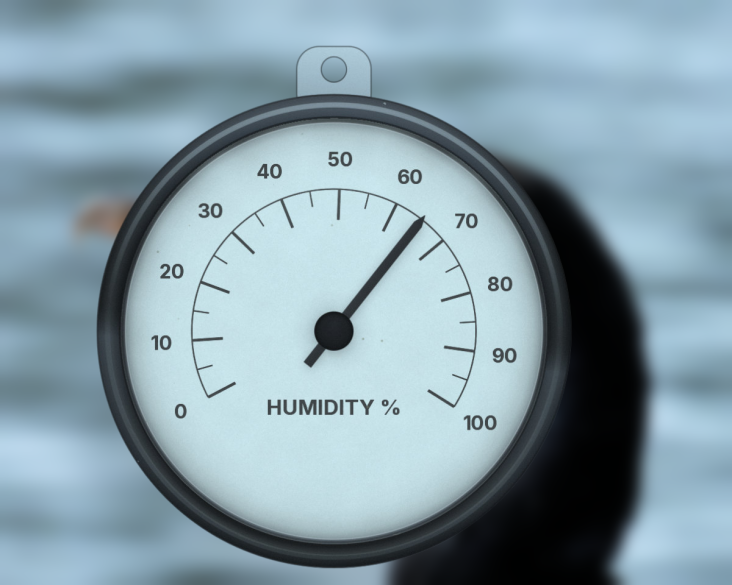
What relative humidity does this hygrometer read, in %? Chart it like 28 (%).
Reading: 65 (%)
